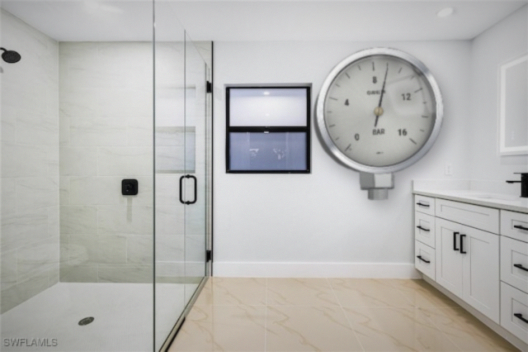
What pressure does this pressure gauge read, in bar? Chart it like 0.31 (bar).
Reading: 9 (bar)
